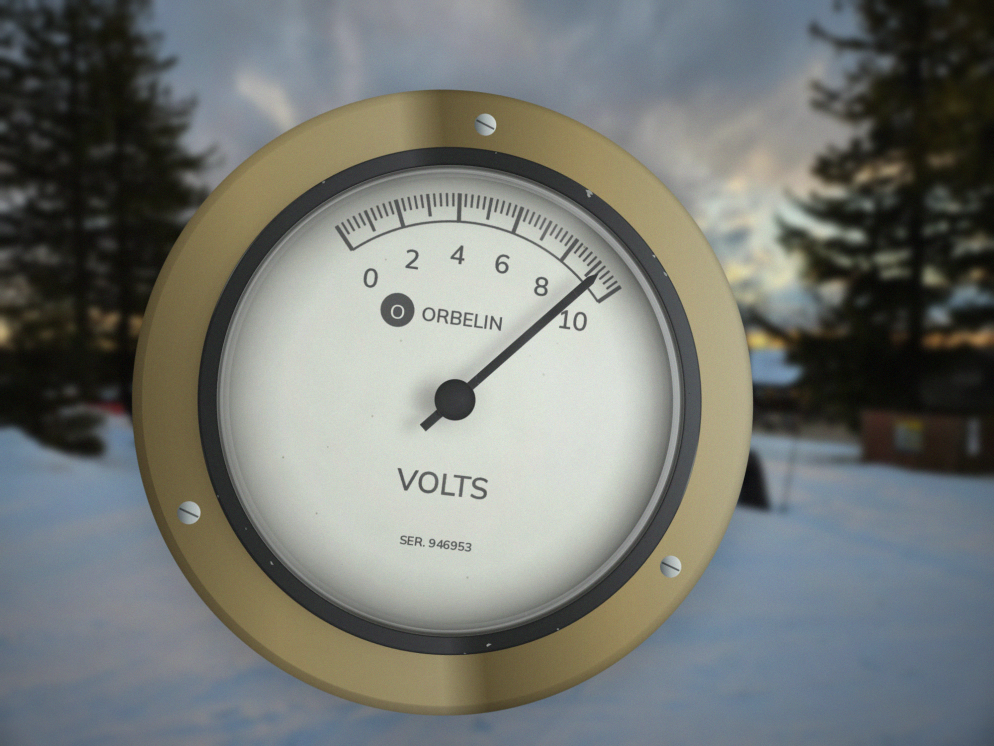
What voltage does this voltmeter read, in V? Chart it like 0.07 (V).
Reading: 9.2 (V)
